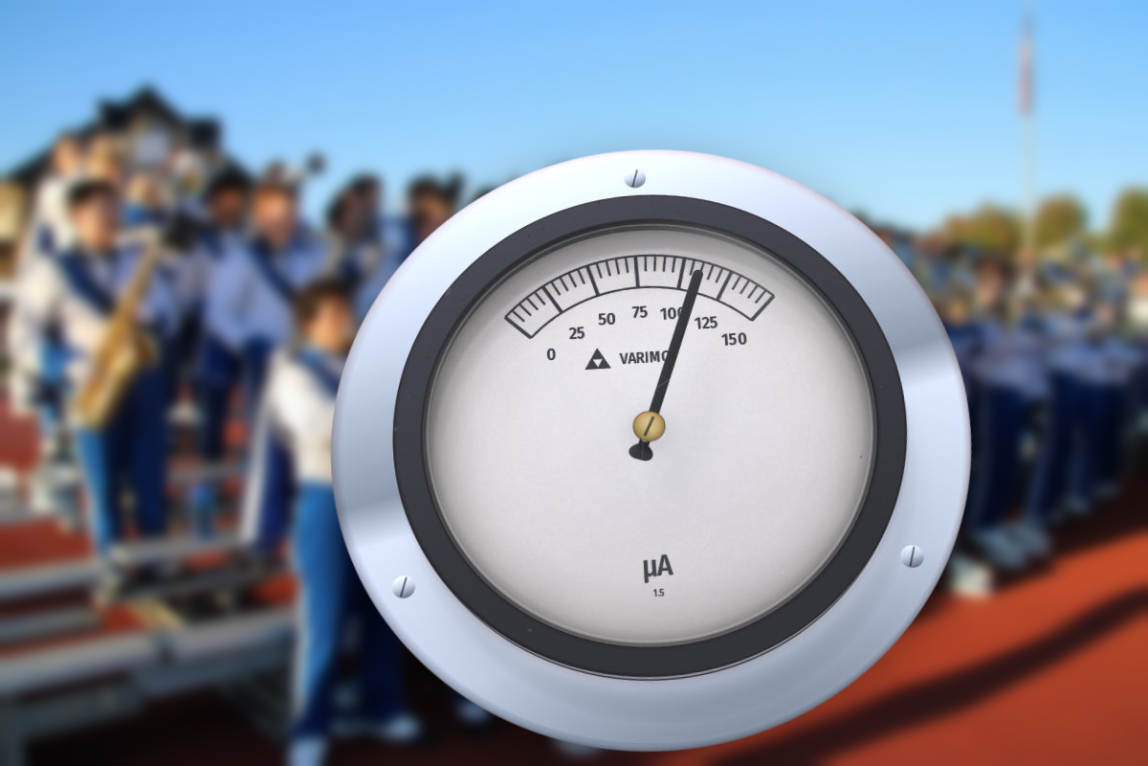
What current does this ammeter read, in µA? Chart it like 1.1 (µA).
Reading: 110 (µA)
